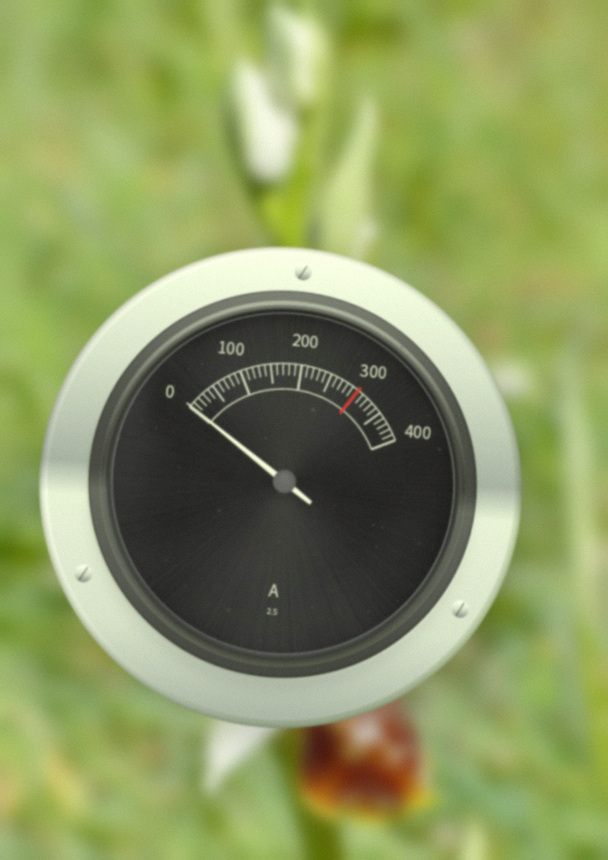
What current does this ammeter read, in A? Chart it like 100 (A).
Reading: 0 (A)
